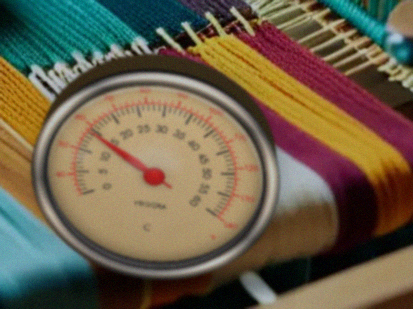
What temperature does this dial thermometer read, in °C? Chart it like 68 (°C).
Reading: 15 (°C)
